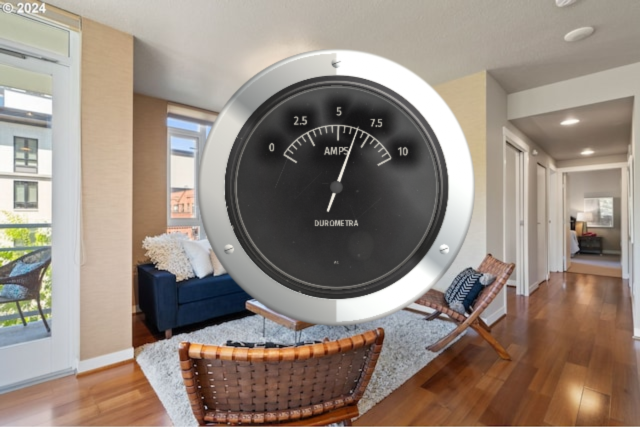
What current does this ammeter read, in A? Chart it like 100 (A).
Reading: 6.5 (A)
